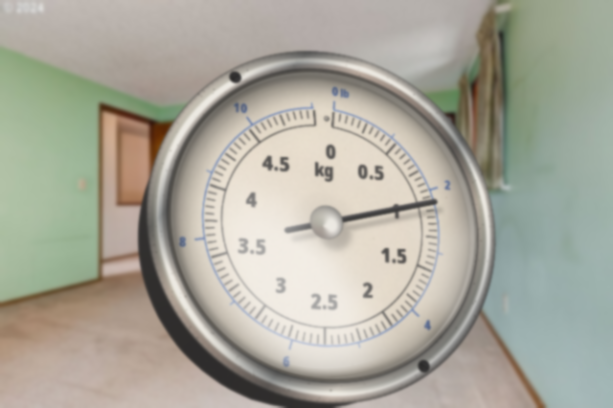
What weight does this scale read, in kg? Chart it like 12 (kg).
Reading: 1 (kg)
